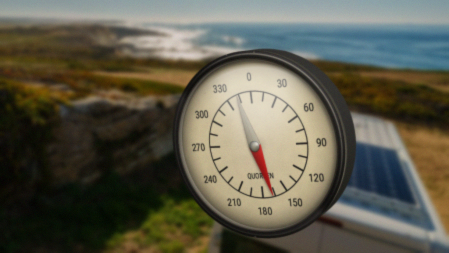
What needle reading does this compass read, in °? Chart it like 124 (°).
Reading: 165 (°)
